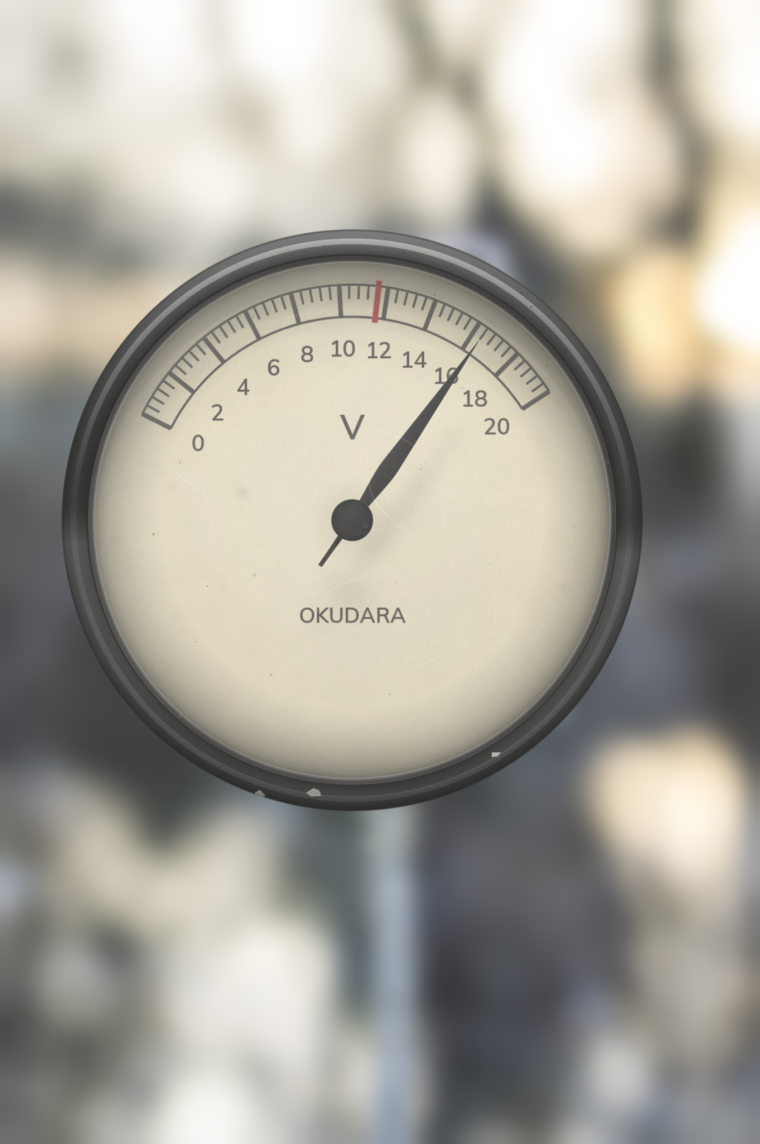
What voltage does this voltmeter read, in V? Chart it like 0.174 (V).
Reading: 16.4 (V)
